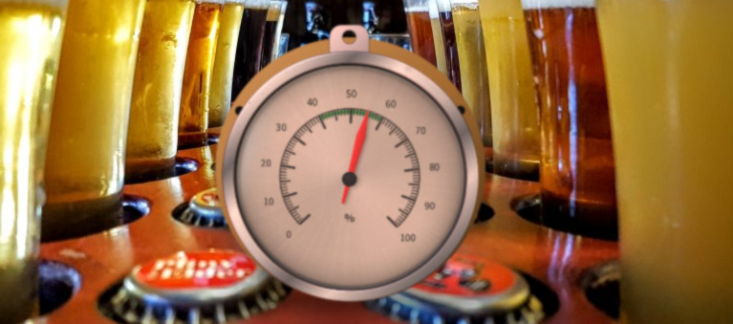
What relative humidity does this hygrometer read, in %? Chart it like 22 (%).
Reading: 55 (%)
